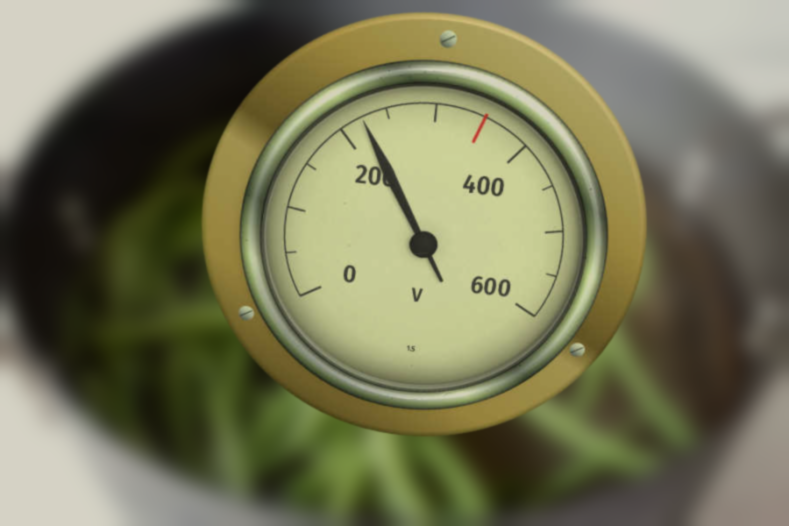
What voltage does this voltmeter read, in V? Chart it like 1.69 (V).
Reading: 225 (V)
